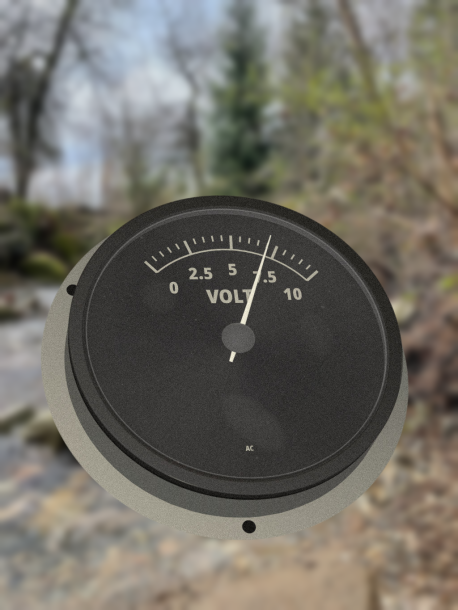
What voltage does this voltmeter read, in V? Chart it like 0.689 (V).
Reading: 7 (V)
